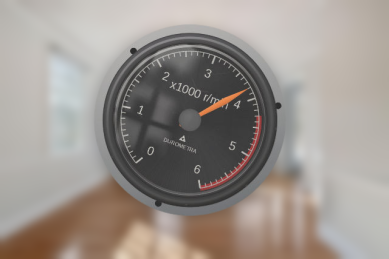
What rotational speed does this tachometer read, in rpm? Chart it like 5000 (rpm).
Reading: 3800 (rpm)
